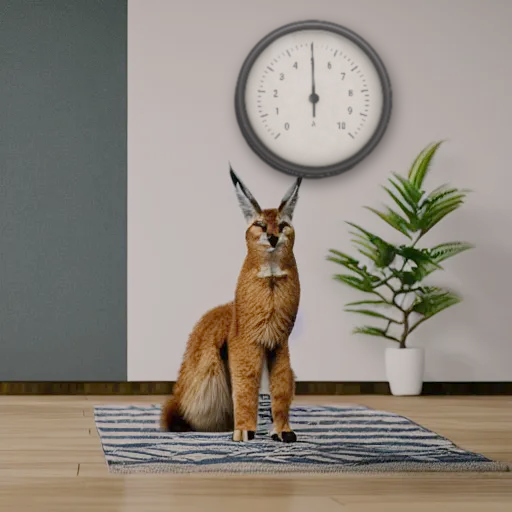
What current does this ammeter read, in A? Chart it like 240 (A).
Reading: 5 (A)
